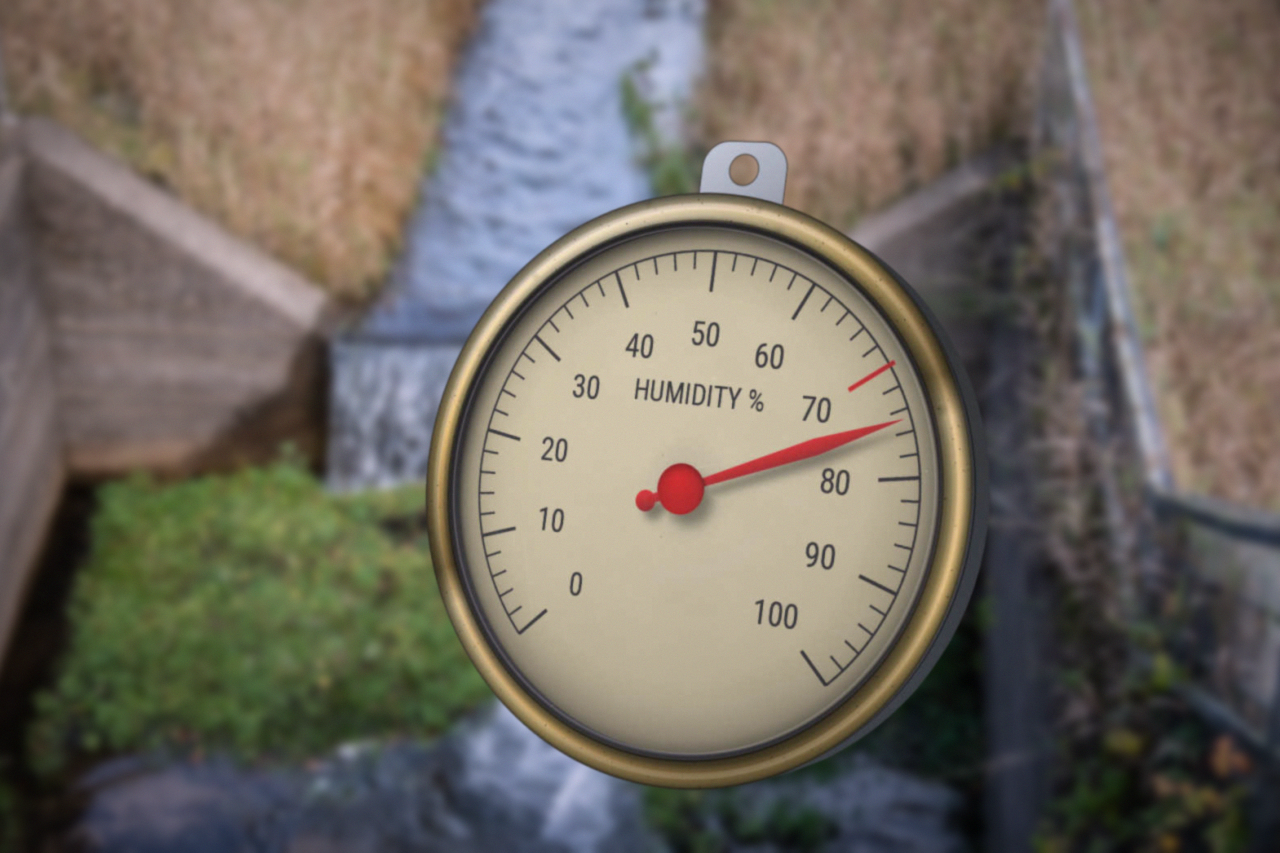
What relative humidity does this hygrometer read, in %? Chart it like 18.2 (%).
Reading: 75 (%)
